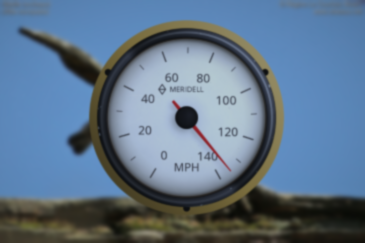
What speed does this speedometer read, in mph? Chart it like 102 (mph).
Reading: 135 (mph)
